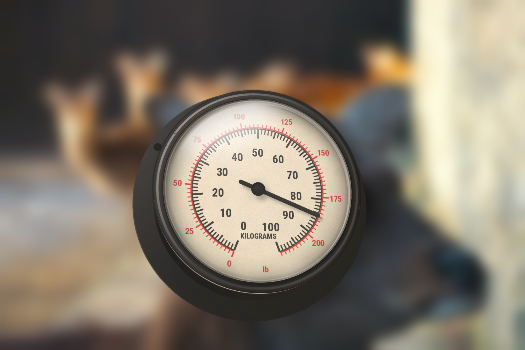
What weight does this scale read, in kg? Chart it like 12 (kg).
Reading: 85 (kg)
